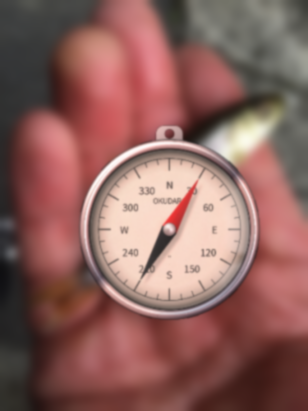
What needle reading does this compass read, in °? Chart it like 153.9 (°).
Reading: 30 (°)
